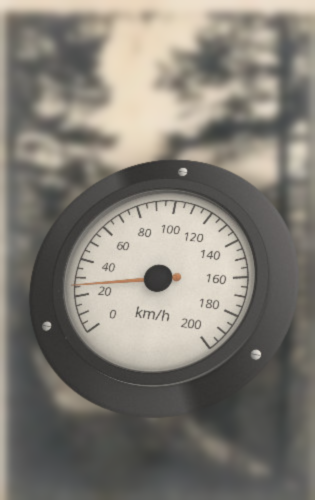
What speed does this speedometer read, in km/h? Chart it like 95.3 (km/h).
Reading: 25 (km/h)
